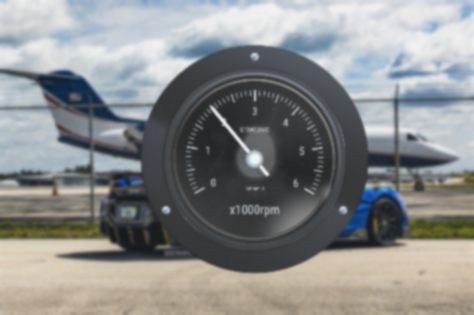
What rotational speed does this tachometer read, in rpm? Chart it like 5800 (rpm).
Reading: 2000 (rpm)
